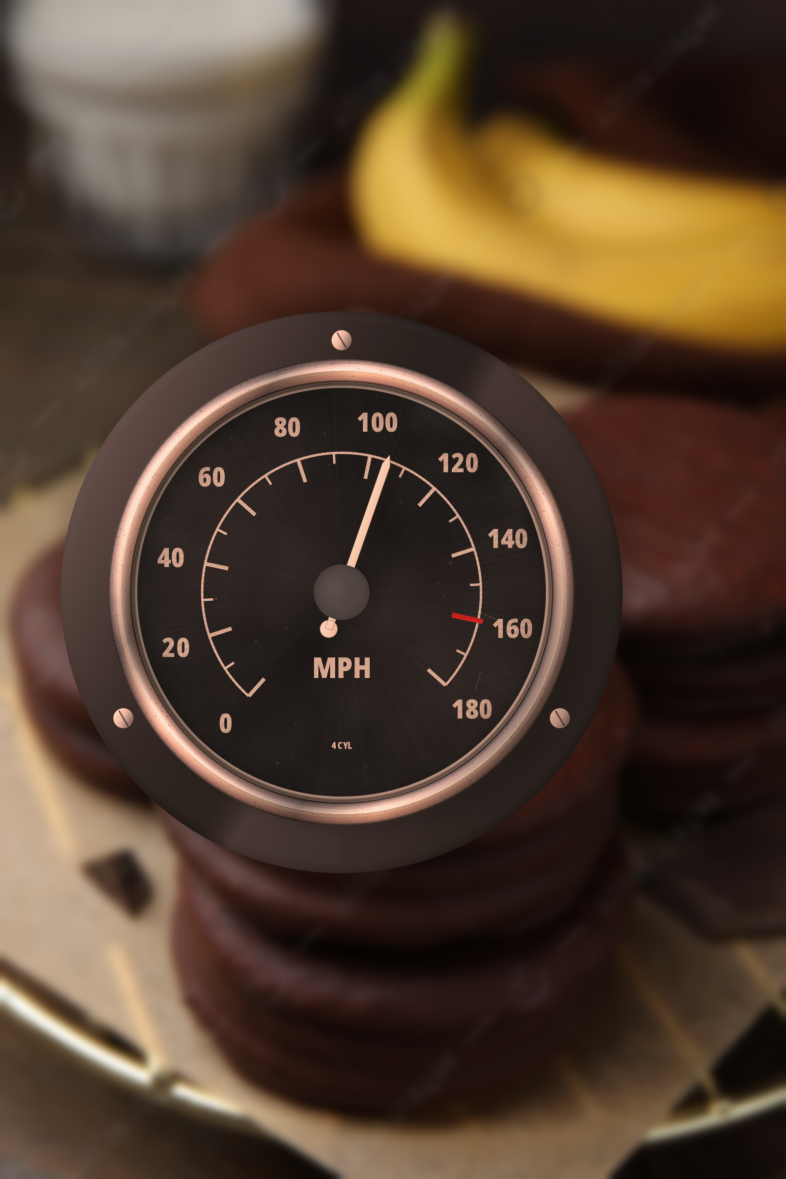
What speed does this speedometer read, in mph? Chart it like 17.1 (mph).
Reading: 105 (mph)
